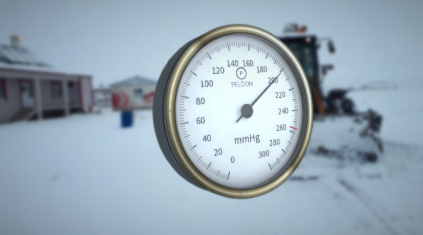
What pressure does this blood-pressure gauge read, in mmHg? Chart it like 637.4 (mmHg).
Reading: 200 (mmHg)
